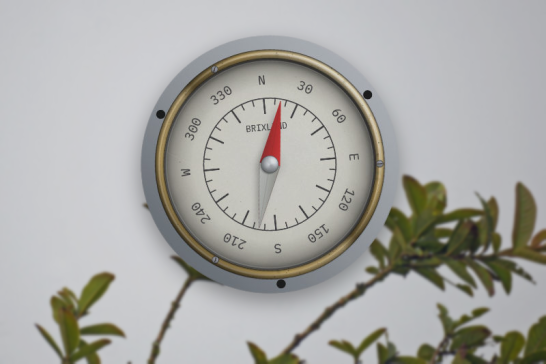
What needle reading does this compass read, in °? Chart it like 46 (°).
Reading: 15 (°)
